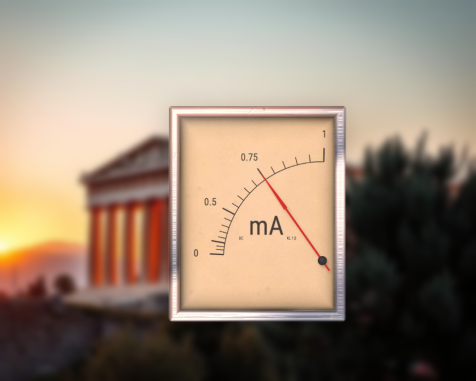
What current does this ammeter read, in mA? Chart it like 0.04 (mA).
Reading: 0.75 (mA)
